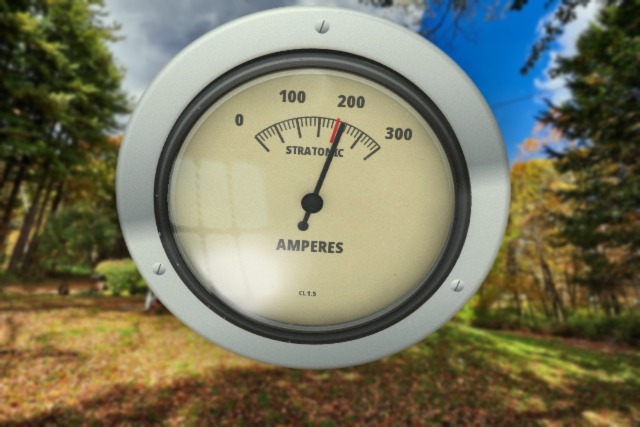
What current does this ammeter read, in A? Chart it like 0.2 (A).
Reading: 200 (A)
